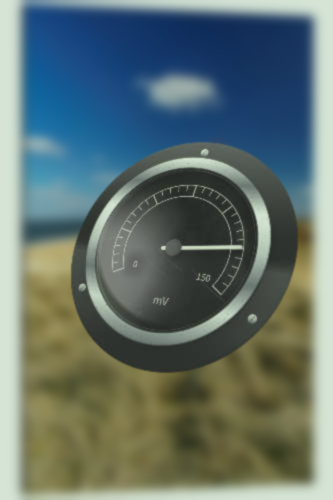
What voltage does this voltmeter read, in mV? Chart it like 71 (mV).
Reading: 125 (mV)
